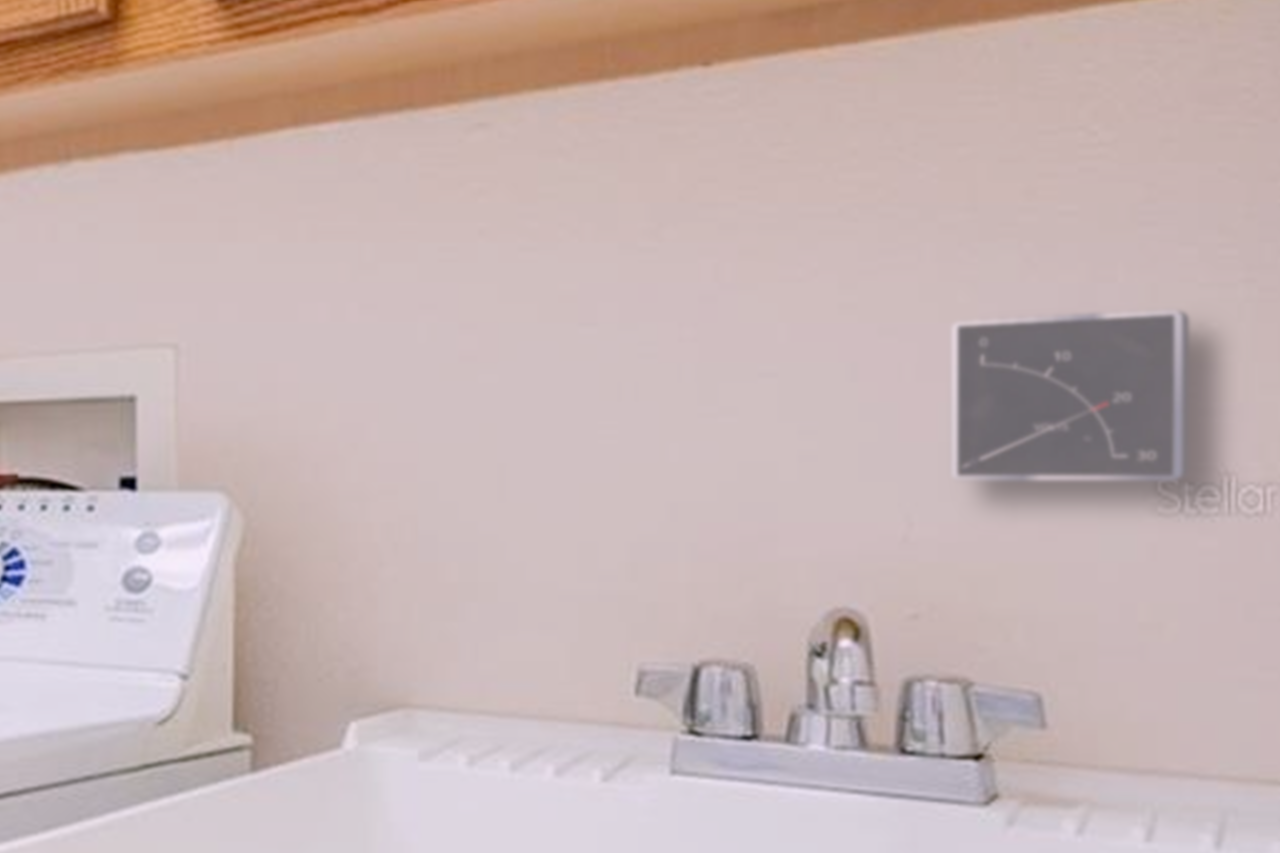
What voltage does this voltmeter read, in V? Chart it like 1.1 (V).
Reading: 20 (V)
